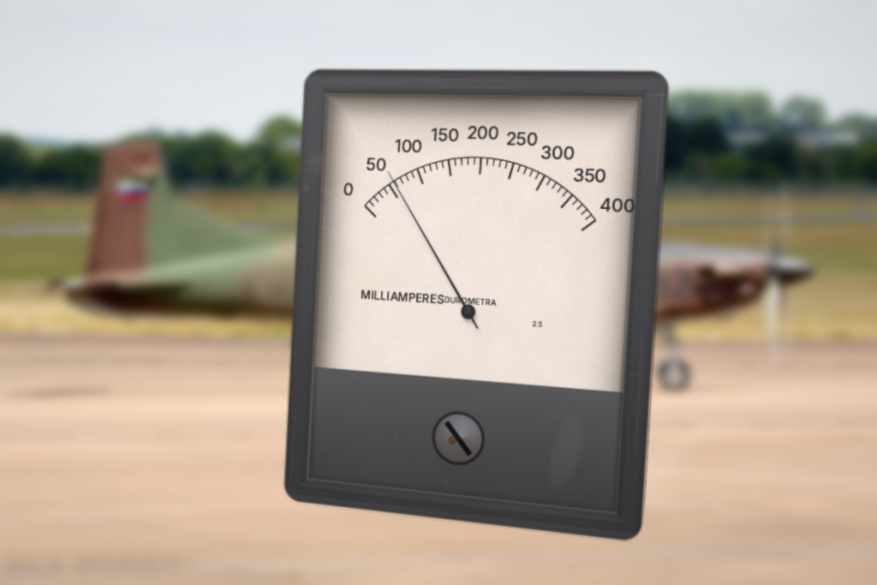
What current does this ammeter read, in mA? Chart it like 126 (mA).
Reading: 60 (mA)
